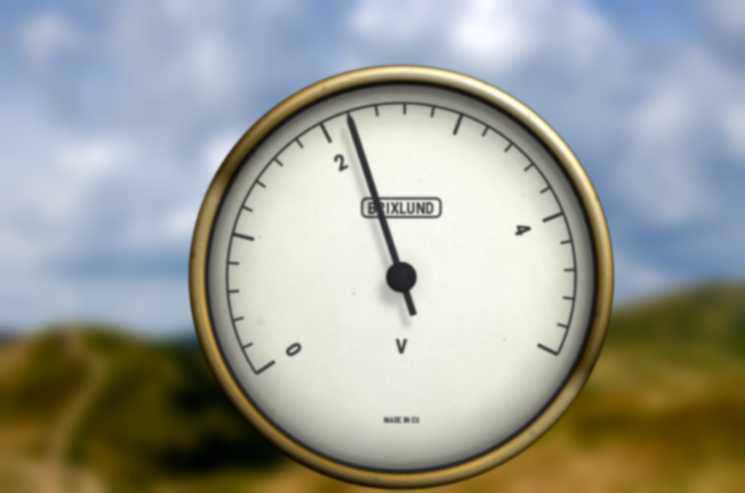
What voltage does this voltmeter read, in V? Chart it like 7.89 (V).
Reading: 2.2 (V)
